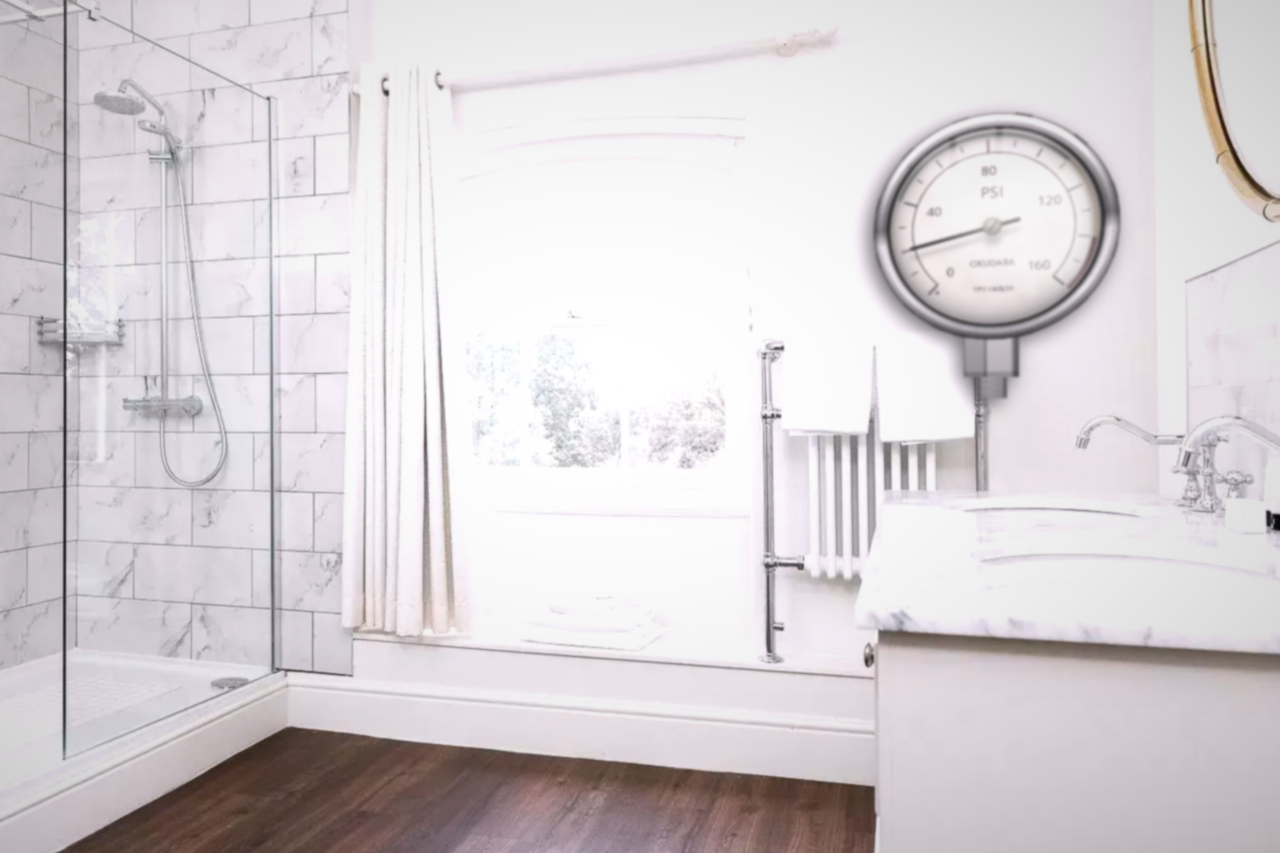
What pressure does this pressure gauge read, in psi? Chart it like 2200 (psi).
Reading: 20 (psi)
